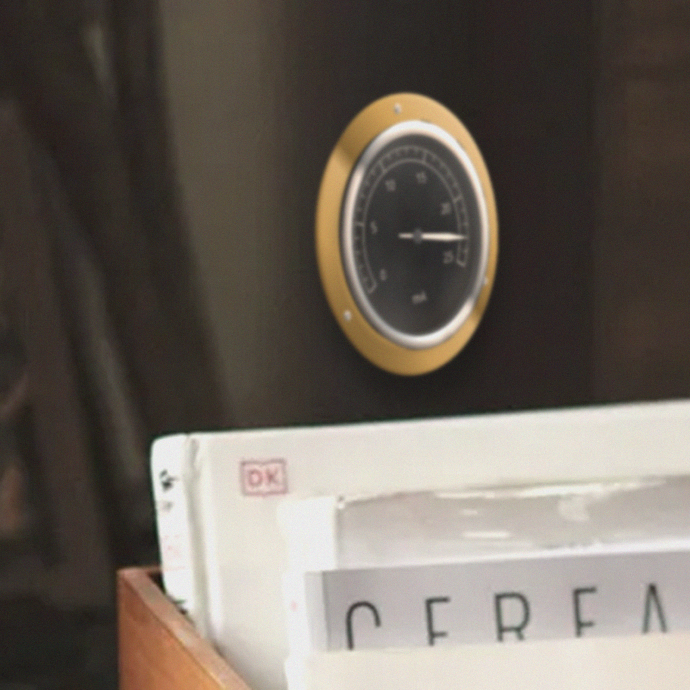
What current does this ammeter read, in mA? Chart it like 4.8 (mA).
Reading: 23 (mA)
